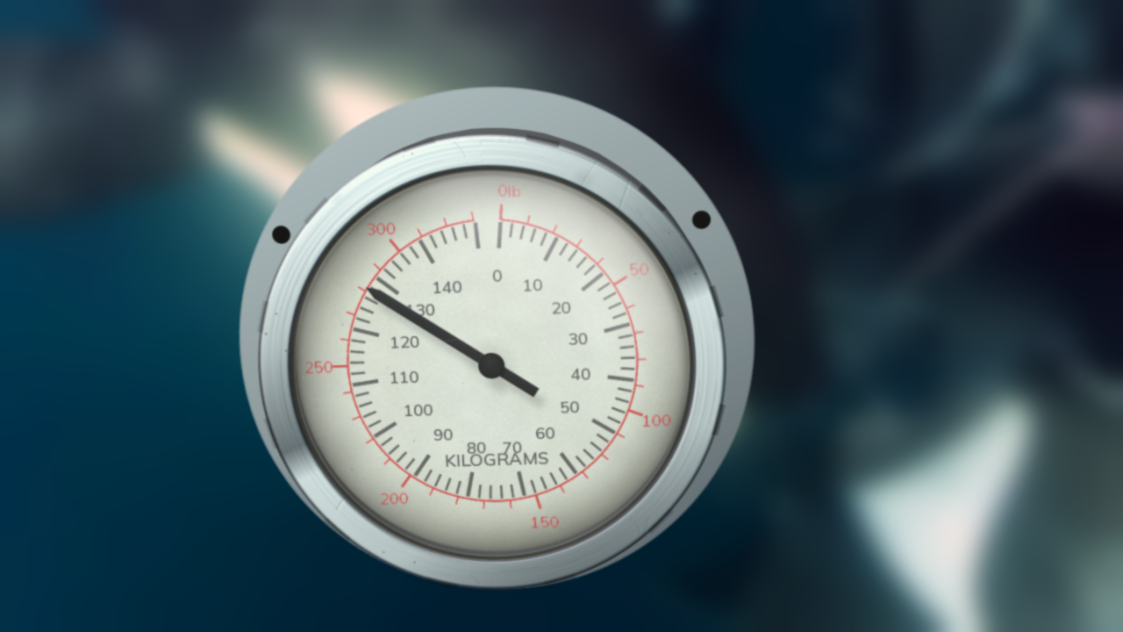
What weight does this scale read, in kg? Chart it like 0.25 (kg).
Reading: 128 (kg)
